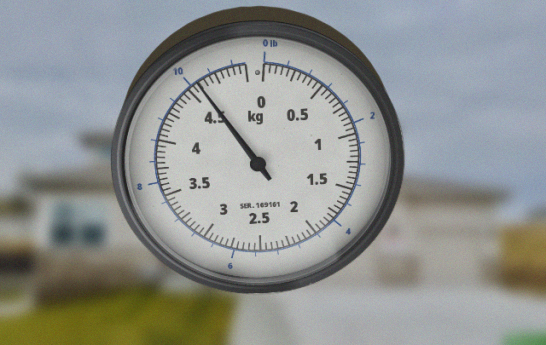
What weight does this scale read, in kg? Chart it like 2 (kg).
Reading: 4.6 (kg)
